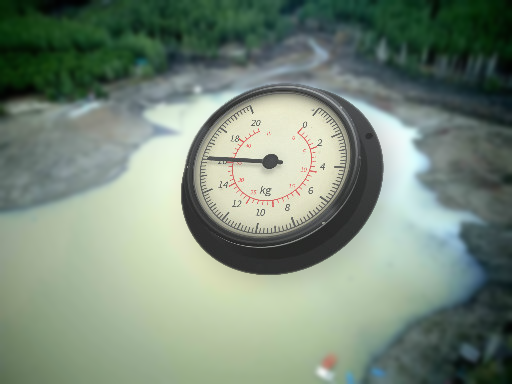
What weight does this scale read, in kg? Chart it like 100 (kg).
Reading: 16 (kg)
